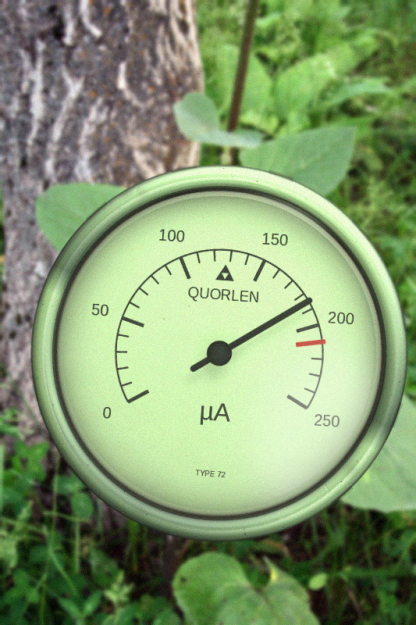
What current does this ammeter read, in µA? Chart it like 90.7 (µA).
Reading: 185 (µA)
